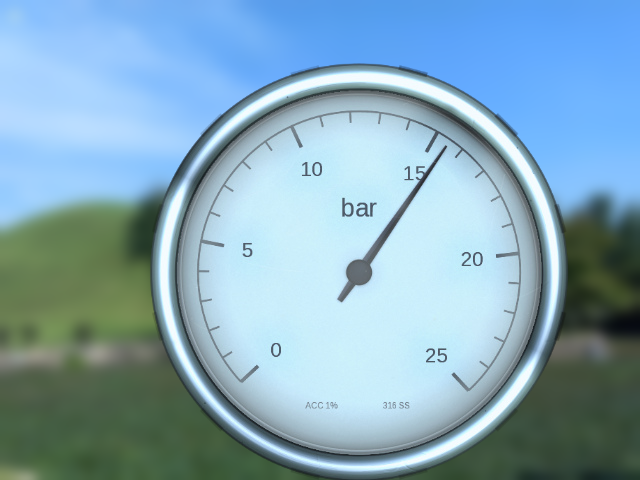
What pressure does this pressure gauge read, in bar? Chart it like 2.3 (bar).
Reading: 15.5 (bar)
